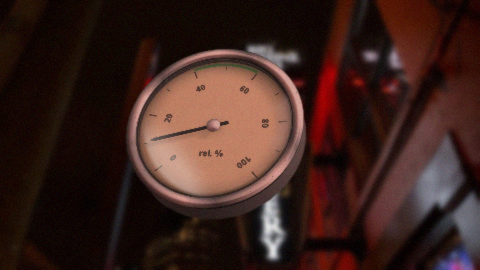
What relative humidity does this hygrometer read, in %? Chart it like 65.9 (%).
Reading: 10 (%)
